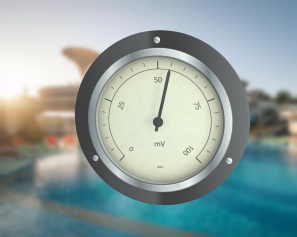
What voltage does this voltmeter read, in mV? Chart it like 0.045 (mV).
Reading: 55 (mV)
